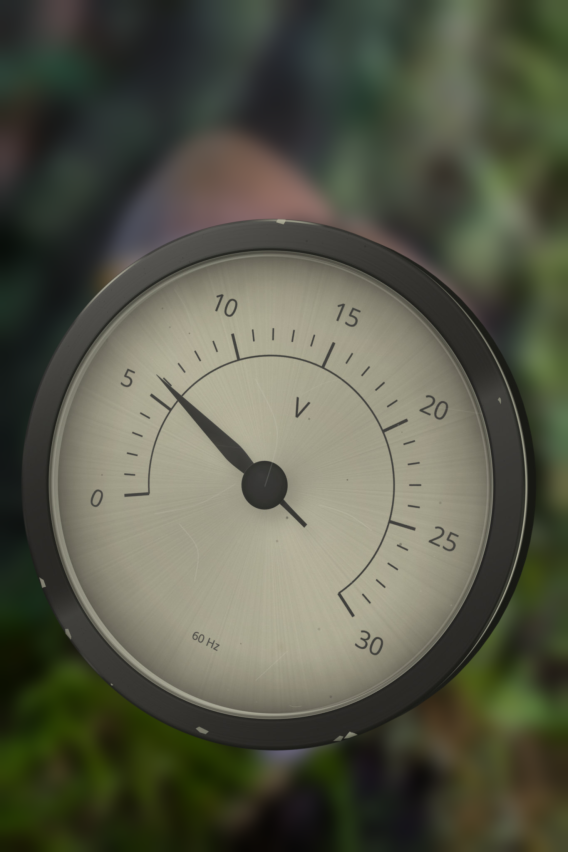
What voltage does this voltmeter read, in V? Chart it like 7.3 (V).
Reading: 6 (V)
